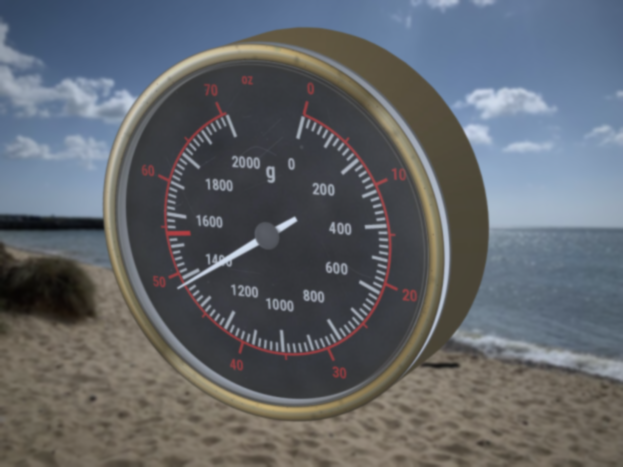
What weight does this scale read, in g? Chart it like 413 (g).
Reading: 1380 (g)
